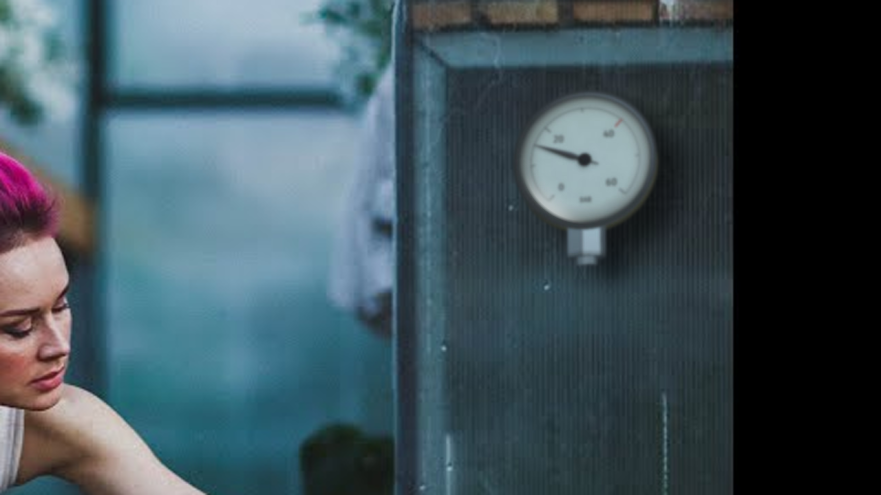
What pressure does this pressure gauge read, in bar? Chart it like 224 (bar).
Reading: 15 (bar)
